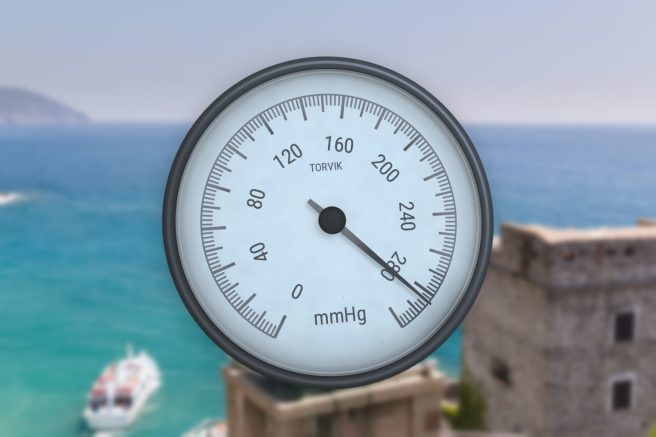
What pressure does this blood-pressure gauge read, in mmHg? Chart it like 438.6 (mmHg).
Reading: 284 (mmHg)
